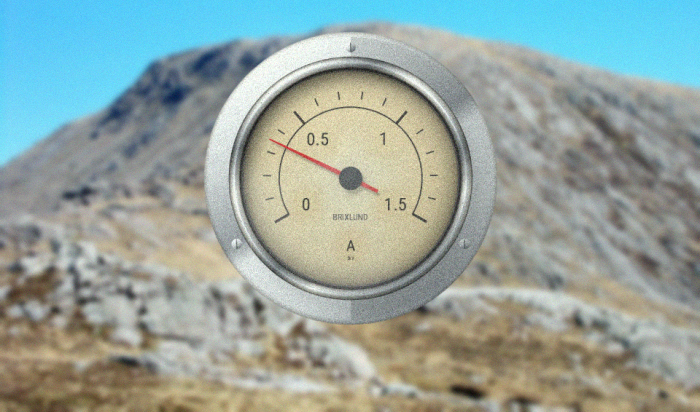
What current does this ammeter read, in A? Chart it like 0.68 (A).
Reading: 0.35 (A)
